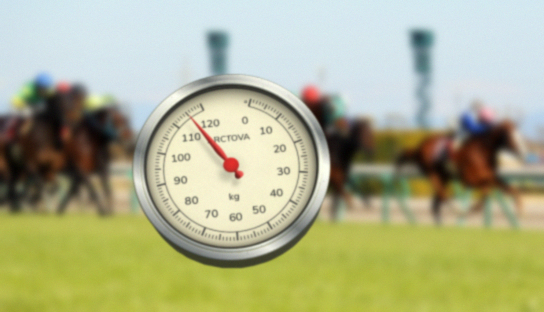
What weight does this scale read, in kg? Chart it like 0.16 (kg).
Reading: 115 (kg)
